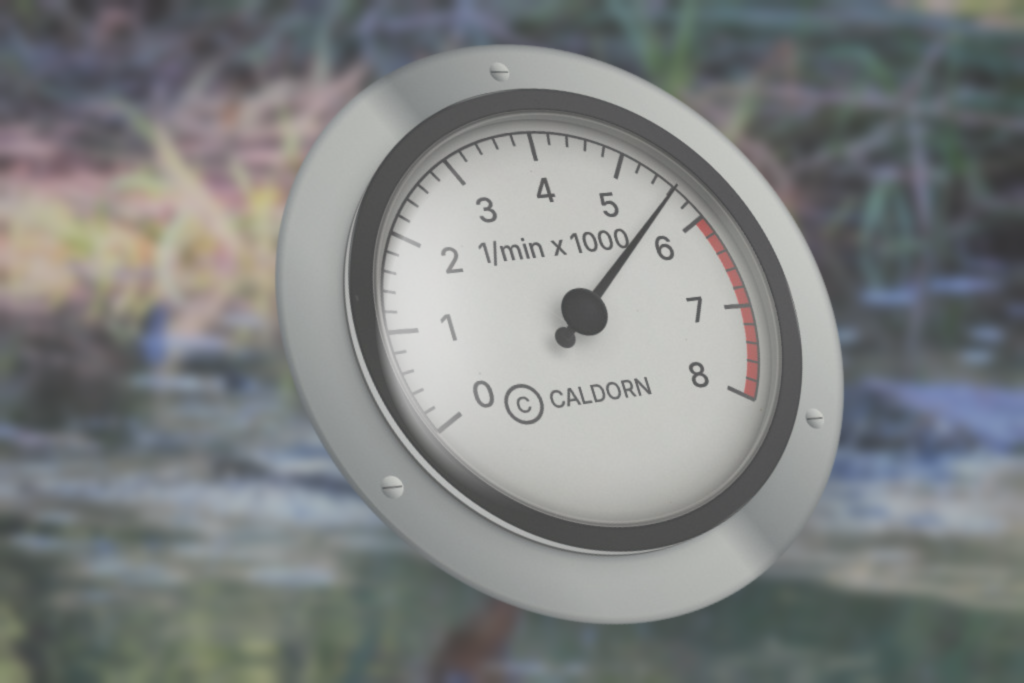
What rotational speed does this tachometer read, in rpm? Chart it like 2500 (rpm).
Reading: 5600 (rpm)
